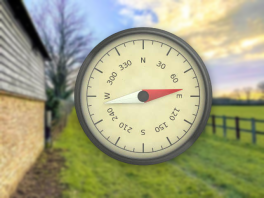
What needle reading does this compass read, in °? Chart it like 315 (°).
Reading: 80 (°)
